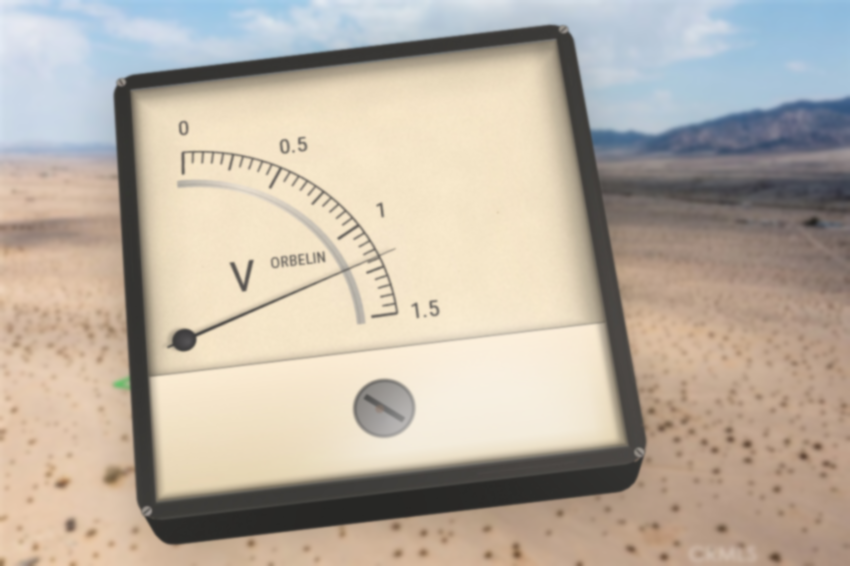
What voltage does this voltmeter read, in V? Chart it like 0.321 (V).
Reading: 1.2 (V)
